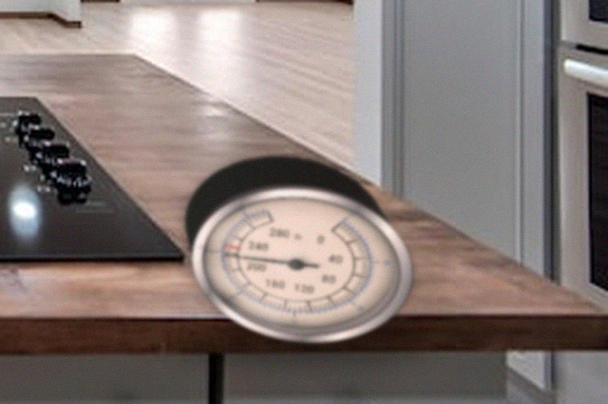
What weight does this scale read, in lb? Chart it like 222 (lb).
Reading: 220 (lb)
